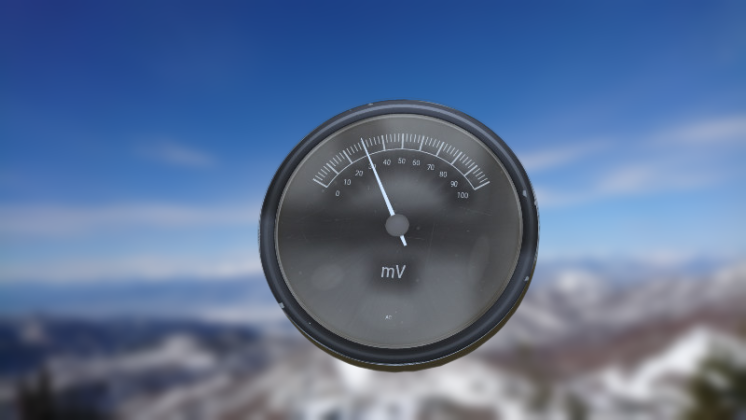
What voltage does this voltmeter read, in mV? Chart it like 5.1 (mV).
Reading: 30 (mV)
